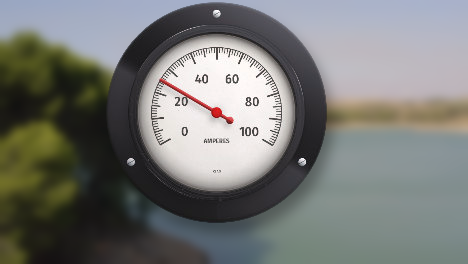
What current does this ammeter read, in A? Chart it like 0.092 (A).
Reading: 25 (A)
